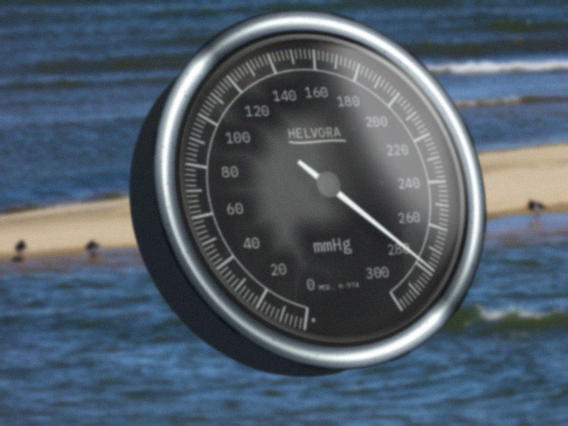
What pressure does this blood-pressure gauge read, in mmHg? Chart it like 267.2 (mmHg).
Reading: 280 (mmHg)
